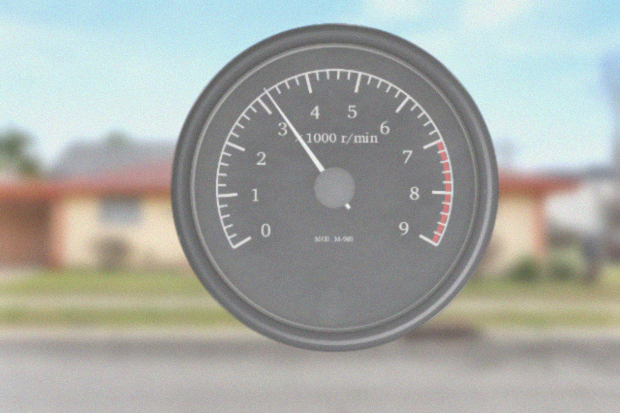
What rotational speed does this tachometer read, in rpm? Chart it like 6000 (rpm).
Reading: 3200 (rpm)
